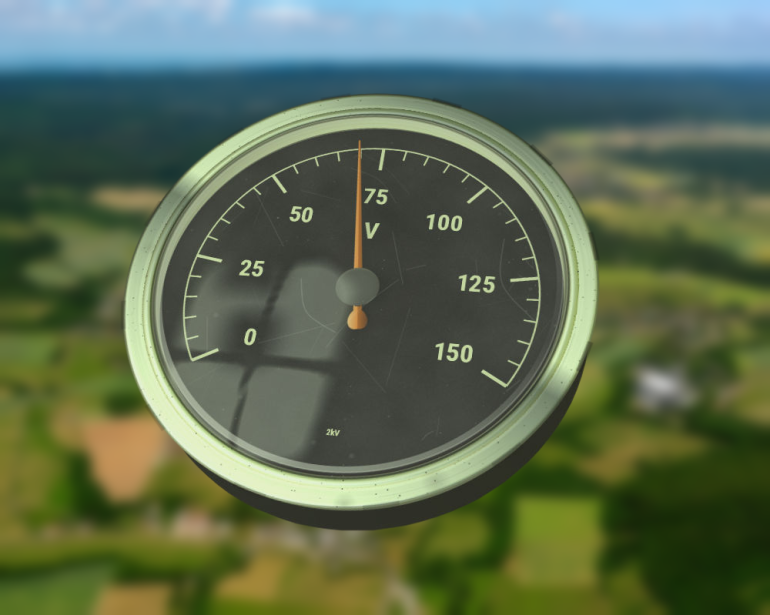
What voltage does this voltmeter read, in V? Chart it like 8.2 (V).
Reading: 70 (V)
